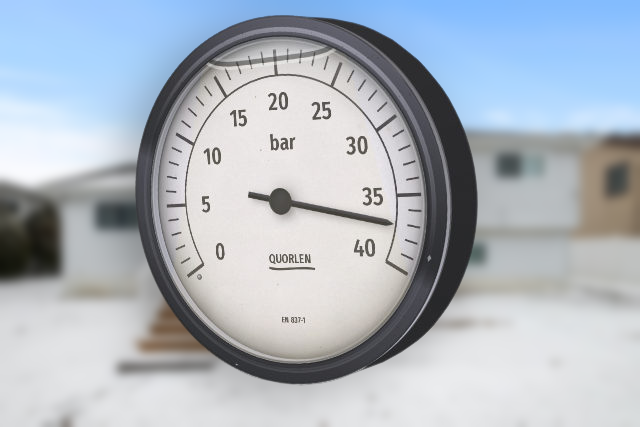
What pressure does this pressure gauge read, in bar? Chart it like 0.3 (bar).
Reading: 37 (bar)
